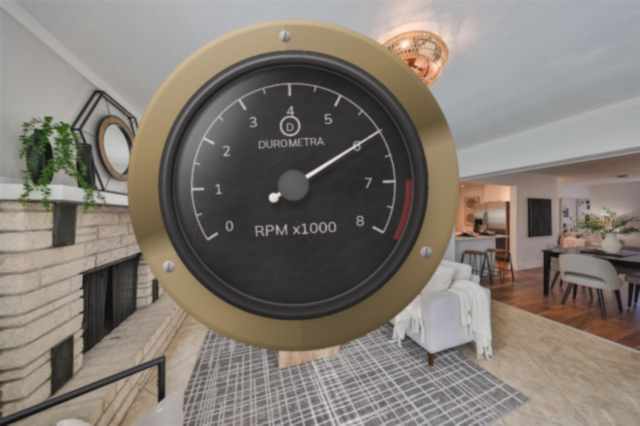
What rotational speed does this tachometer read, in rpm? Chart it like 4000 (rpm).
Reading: 6000 (rpm)
